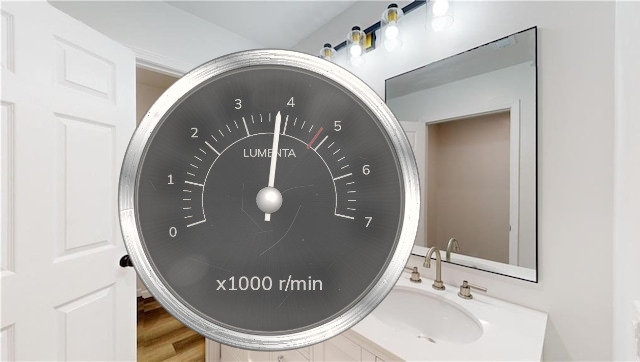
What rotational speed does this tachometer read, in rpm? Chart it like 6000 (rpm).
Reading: 3800 (rpm)
